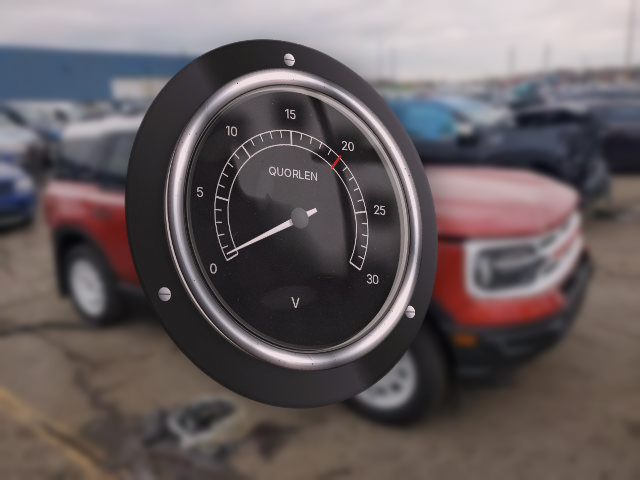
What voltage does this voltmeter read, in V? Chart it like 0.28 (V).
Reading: 0.5 (V)
